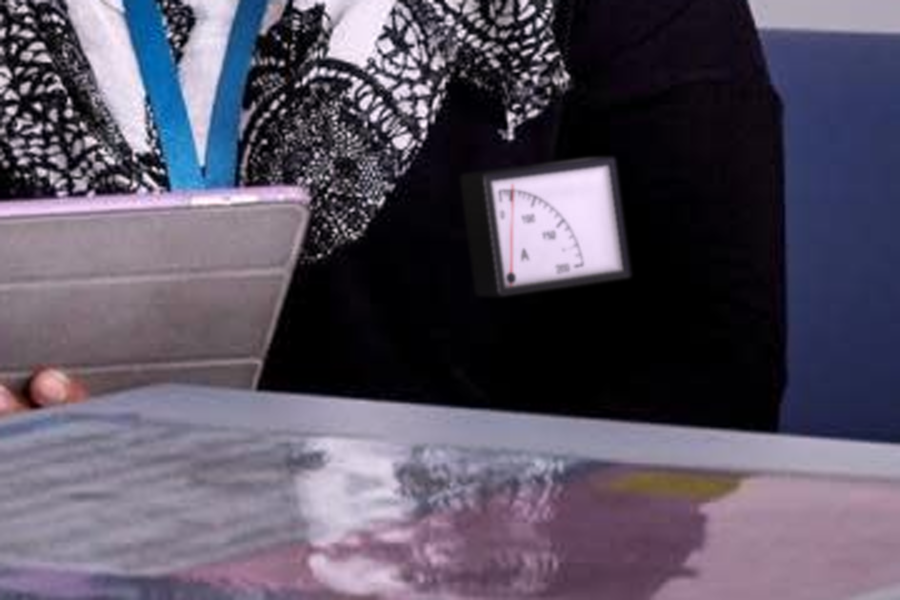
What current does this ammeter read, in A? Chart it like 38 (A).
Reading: 50 (A)
